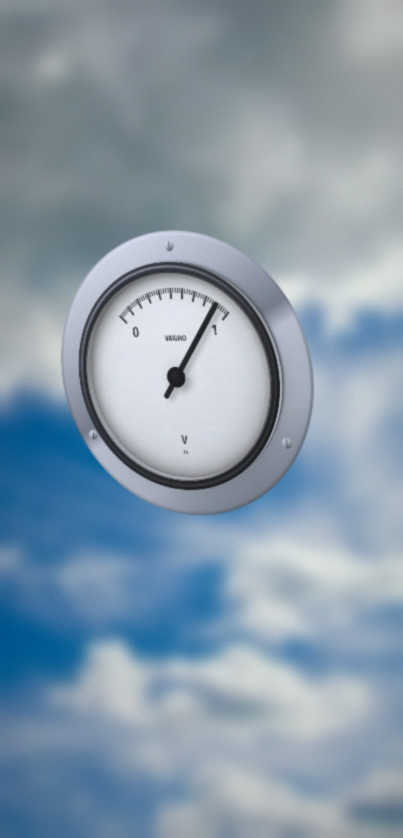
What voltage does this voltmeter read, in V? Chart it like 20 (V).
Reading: 0.9 (V)
